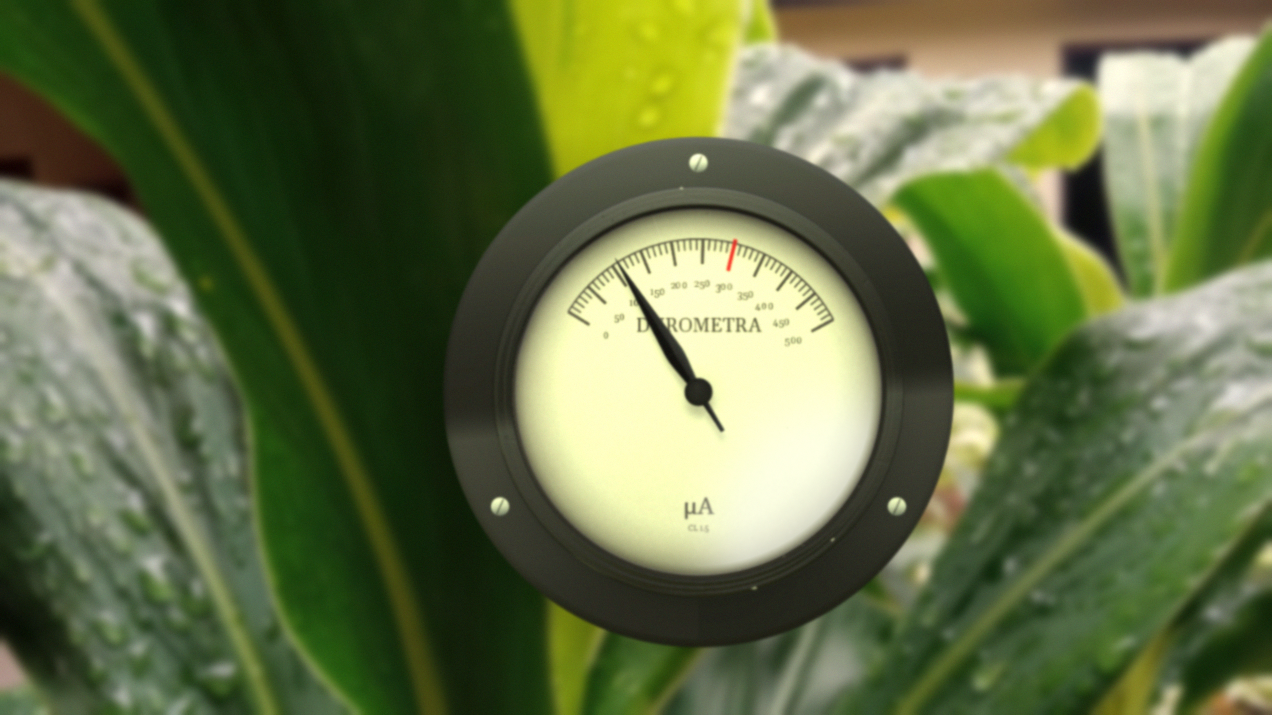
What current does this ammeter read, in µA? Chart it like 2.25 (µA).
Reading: 110 (µA)
